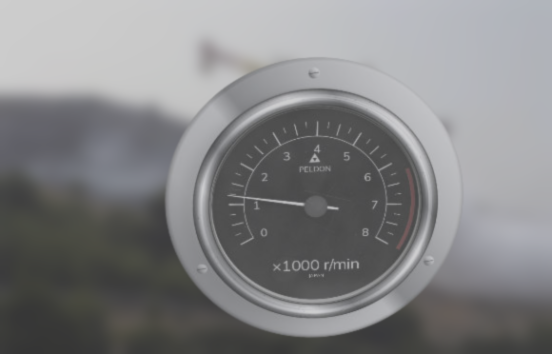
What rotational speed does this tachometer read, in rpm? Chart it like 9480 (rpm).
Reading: 1250 (rpm)
